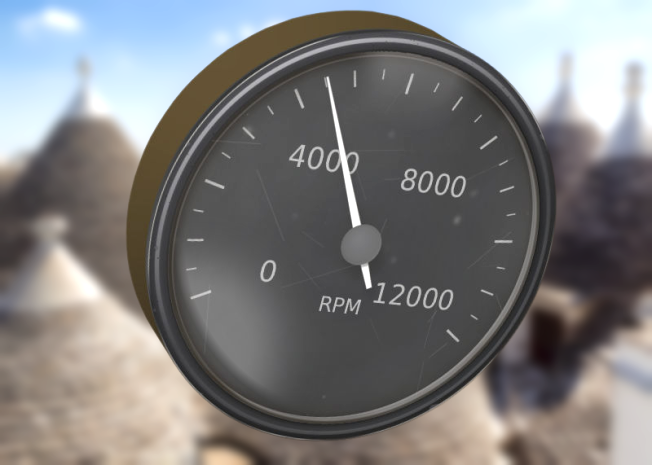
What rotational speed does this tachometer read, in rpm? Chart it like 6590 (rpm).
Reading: 4500 (rpm)
